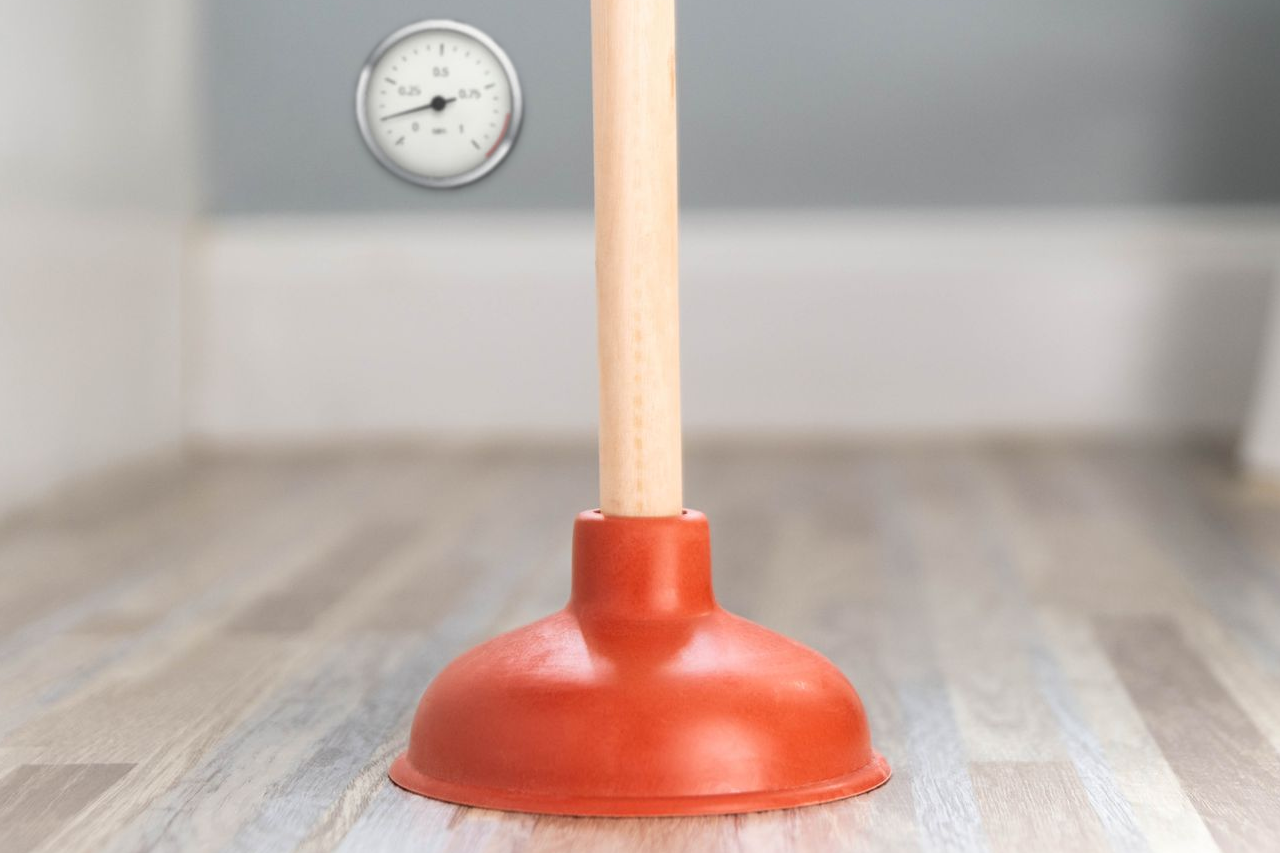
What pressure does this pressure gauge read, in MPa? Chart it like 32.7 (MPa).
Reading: 0.1 (MPa)
